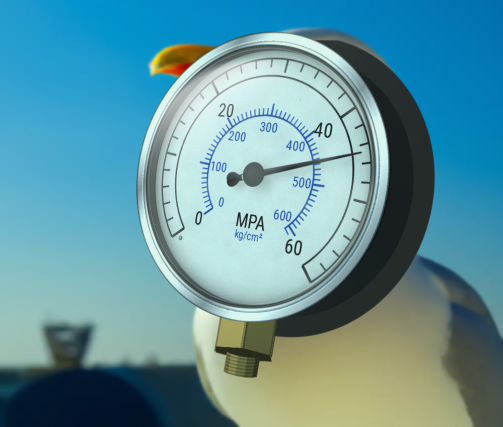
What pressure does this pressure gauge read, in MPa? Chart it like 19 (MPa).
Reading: 45 (MPa)
